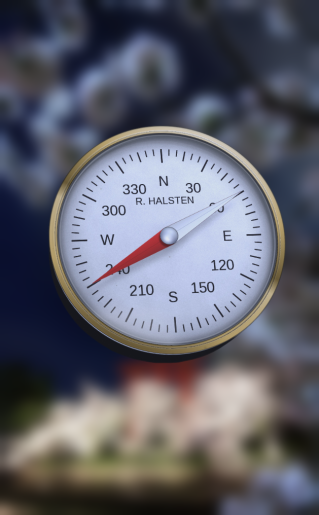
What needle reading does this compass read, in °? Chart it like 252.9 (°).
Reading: 240 (°)
